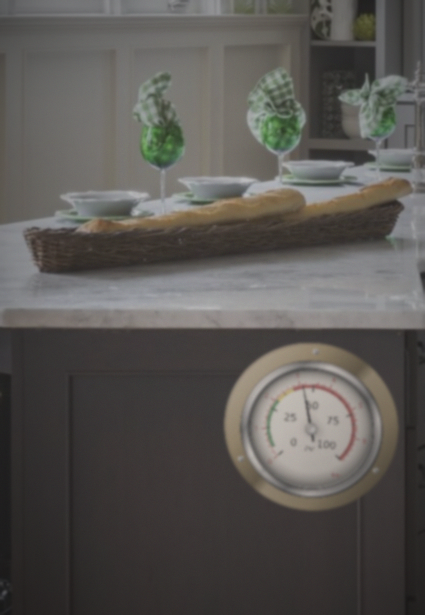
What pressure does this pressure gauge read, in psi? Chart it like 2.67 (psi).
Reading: 45 (psi)
